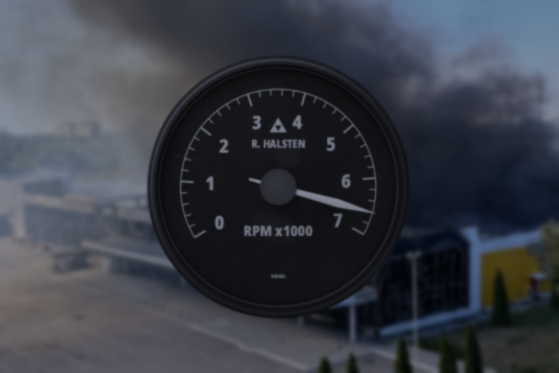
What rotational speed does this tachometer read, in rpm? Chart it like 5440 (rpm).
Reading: 6600 (rpm)
